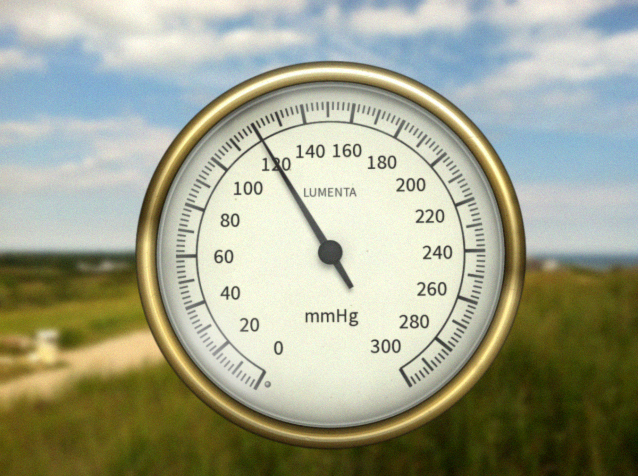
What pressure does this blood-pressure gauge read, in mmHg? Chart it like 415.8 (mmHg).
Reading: 120 (mmHg)
